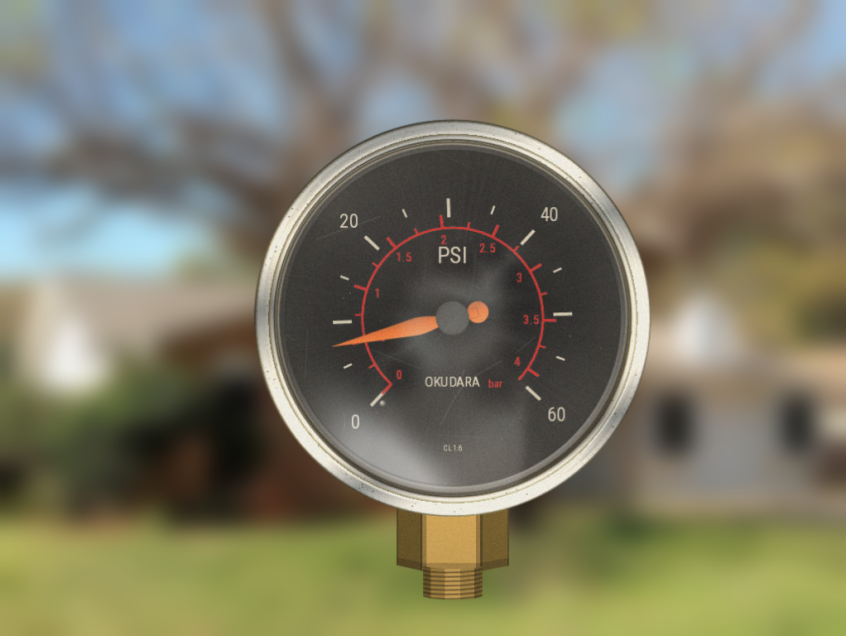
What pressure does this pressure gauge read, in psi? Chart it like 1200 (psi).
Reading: 7.5 (psi)
